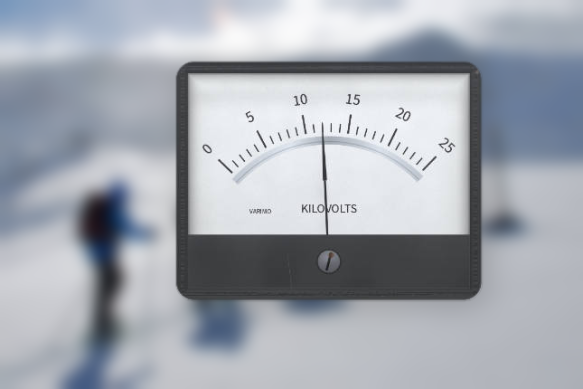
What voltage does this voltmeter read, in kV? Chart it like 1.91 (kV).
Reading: 12 (kV)
